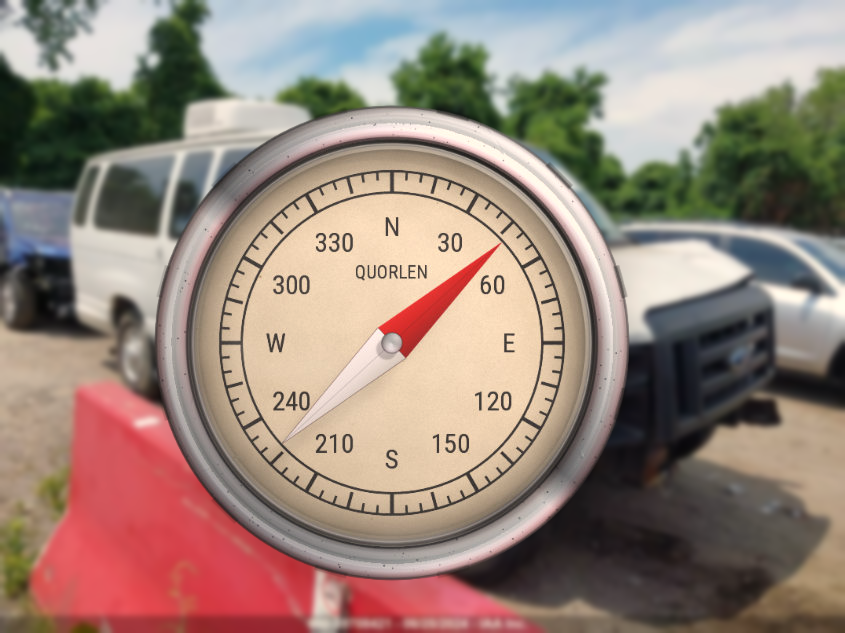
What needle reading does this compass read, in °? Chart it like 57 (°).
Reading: 47.5 (°)
